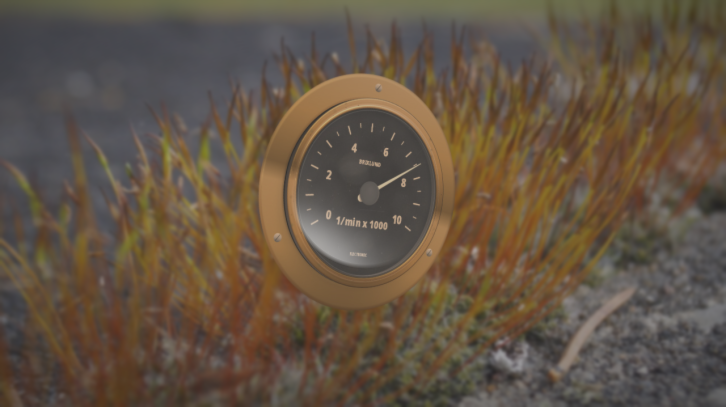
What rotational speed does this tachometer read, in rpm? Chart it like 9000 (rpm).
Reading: 7500 (rpm)
